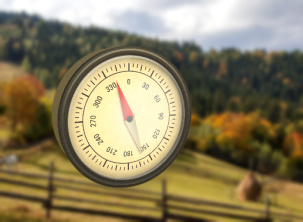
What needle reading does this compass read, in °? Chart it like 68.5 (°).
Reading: 340 (°)
